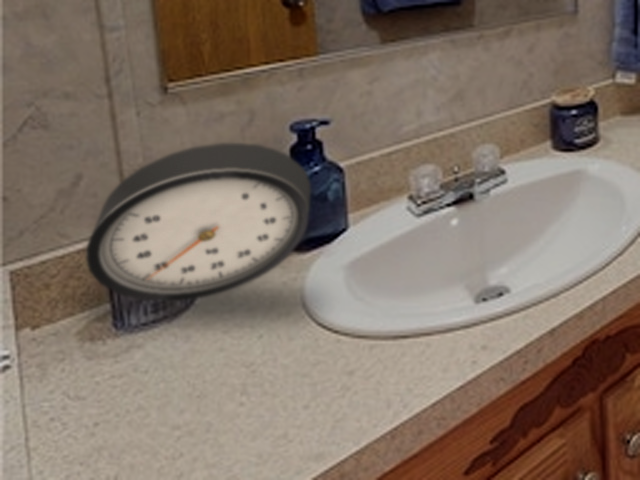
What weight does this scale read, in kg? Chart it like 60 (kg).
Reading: 35 (kg)
